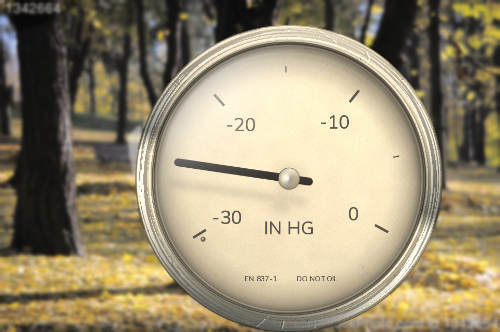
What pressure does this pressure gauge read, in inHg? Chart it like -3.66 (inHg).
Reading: -25 (inHg)
